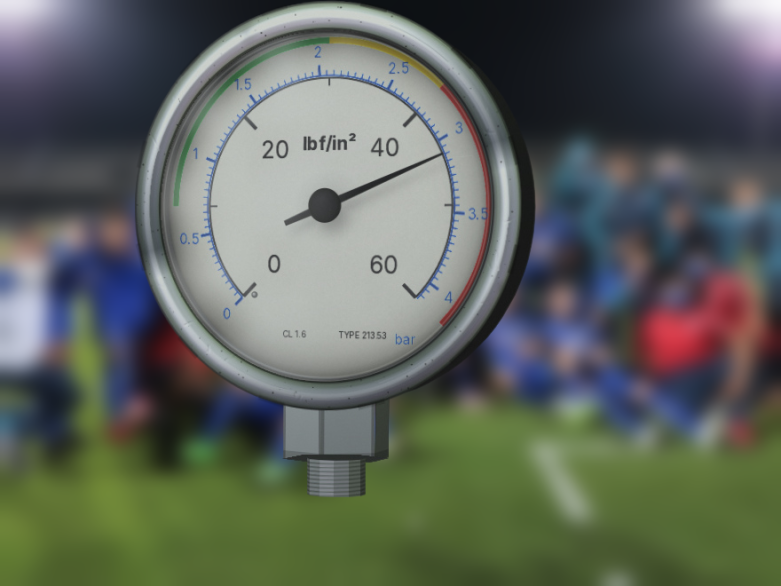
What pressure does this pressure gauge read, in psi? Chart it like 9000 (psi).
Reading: 45 (psi)
